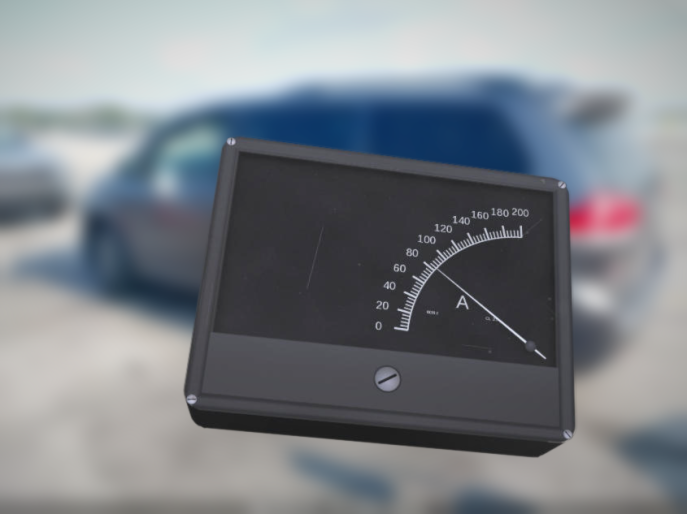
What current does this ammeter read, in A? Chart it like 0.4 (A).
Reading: 80 (A)
